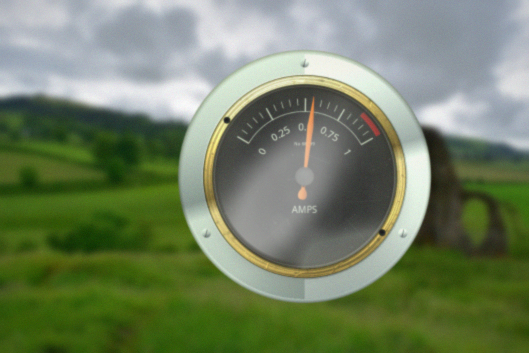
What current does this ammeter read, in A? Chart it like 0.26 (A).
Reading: 0.55 (A)
